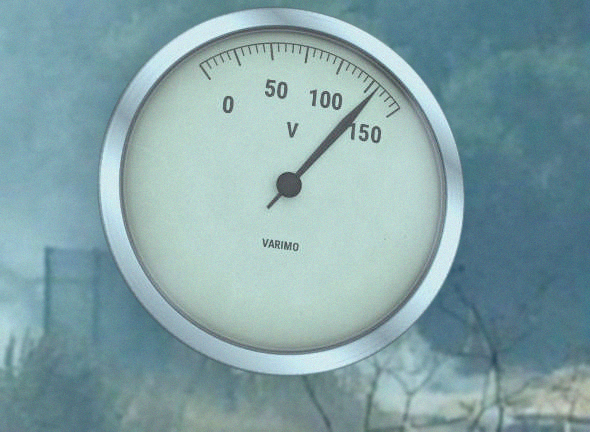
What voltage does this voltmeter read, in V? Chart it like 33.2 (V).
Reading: 130 (V)
